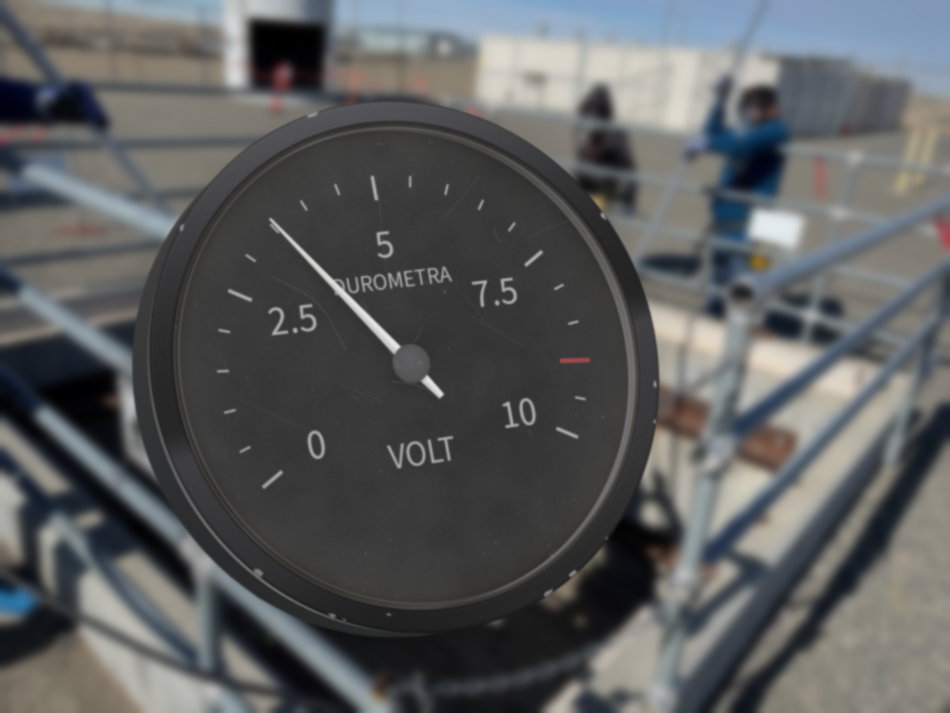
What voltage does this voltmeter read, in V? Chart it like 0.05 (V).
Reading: 3.5 (V)
